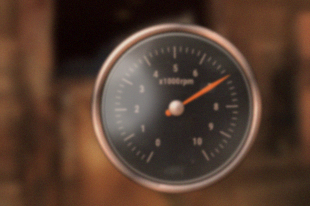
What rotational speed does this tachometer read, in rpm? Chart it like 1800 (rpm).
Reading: 7000 (rpm)
